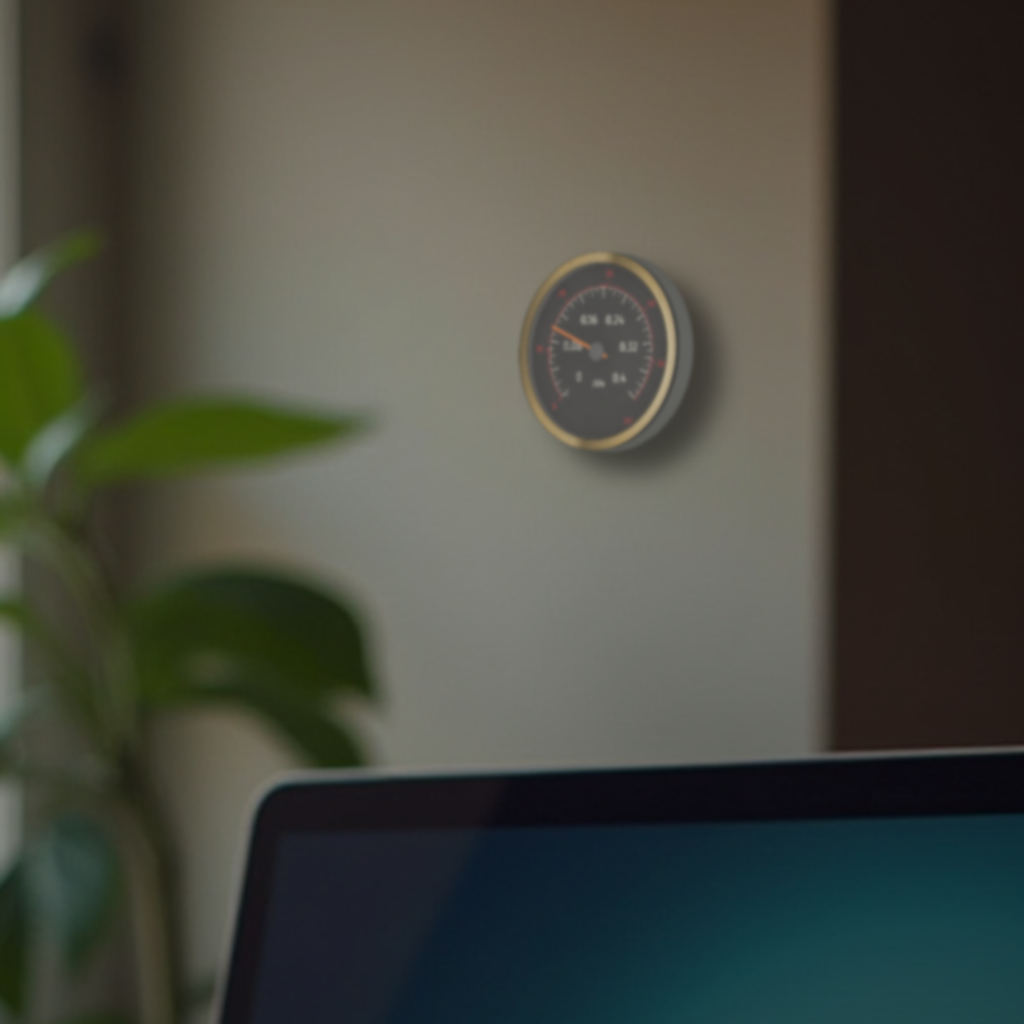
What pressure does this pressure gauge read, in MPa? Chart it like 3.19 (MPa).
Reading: 0.1 (MPa)
